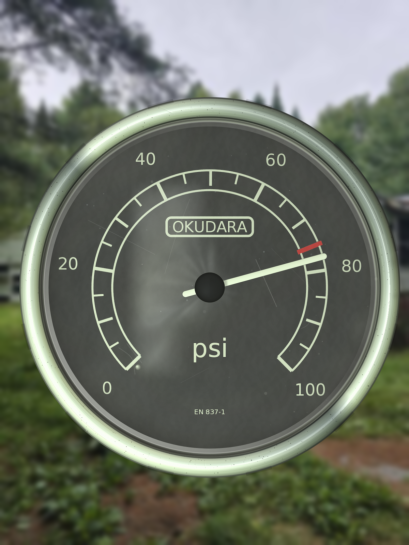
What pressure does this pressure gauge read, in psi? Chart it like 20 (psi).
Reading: 77.5 (psi)
